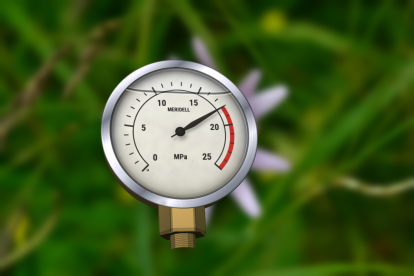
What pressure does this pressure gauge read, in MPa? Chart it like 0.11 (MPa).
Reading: 18 (MPa)
